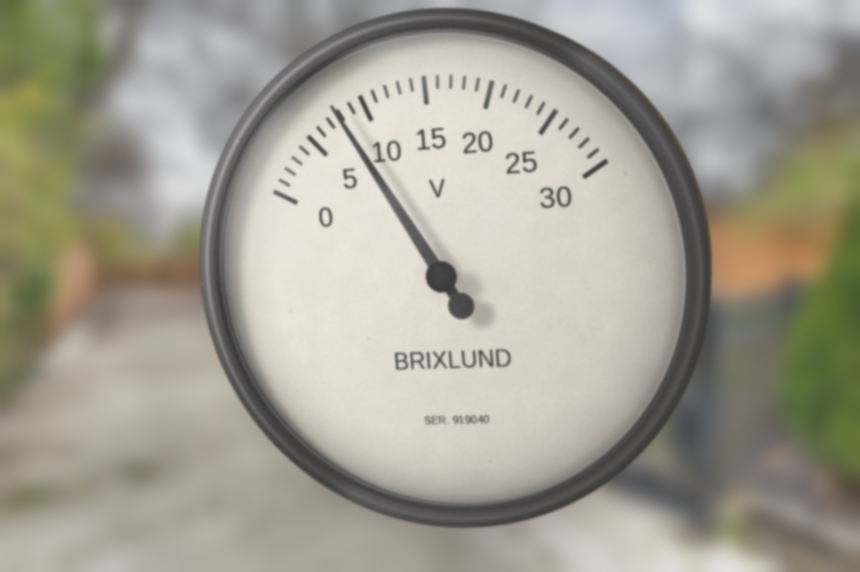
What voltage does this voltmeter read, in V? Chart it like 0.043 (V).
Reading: 8 (V)
